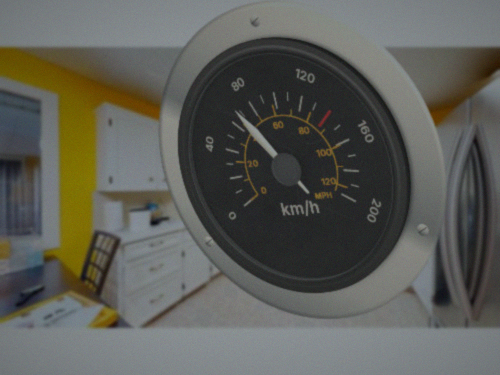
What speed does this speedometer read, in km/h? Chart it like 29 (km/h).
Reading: 70 (km/h)
